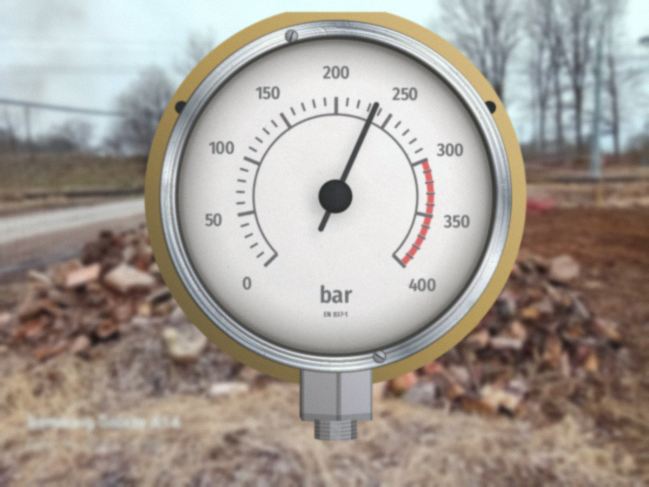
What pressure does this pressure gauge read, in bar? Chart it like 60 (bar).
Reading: 235 (bar)
